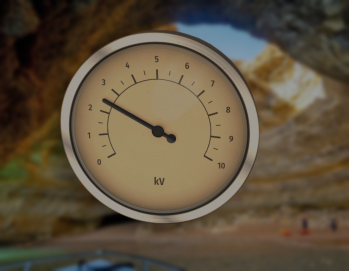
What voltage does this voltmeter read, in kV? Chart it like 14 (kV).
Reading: 2.5 (kV)
